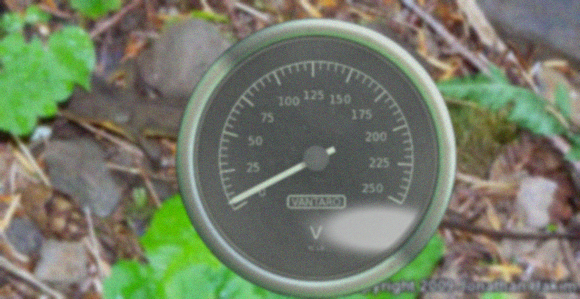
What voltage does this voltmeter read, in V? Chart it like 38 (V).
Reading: 5 (V)
